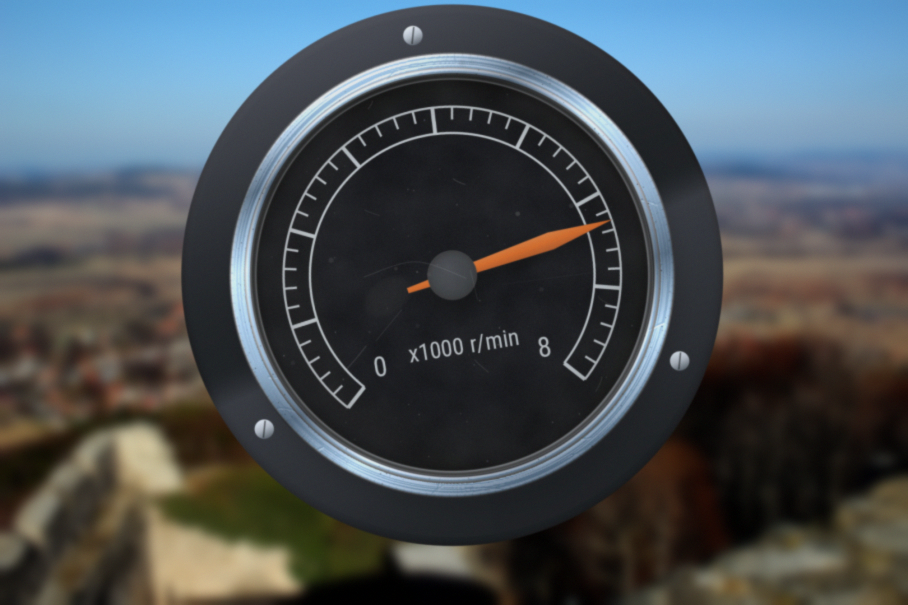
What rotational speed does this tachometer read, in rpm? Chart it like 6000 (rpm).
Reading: 6300 (rpm)
